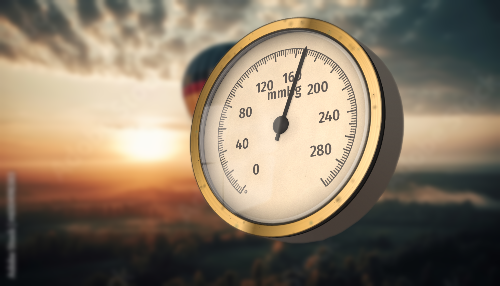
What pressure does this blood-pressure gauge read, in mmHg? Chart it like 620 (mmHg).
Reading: 170 (mmHg)
